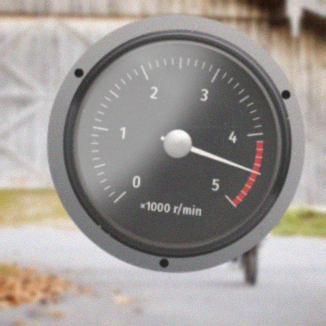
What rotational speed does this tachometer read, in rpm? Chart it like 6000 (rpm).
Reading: 4500 (rpm)
